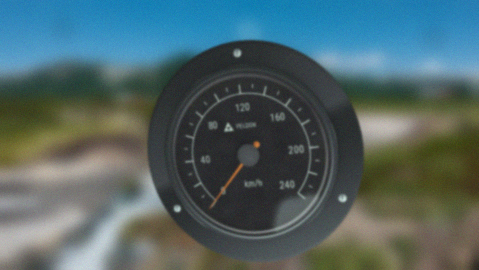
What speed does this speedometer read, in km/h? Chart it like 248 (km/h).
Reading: 0 (km/h)
